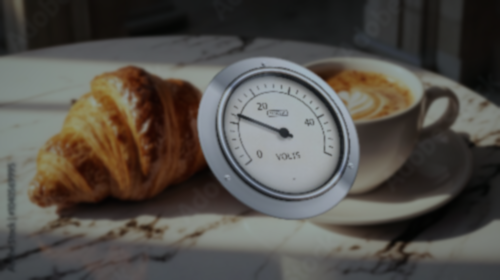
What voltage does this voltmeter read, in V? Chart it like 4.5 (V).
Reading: 12 (V)
